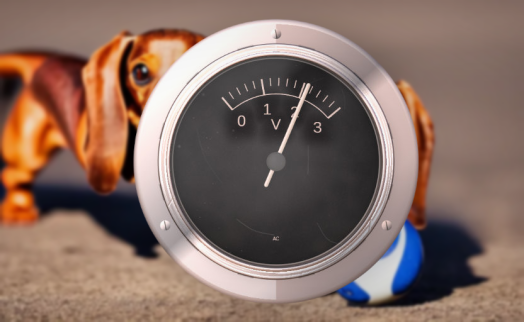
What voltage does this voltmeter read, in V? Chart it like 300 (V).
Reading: 2.1 (V)
